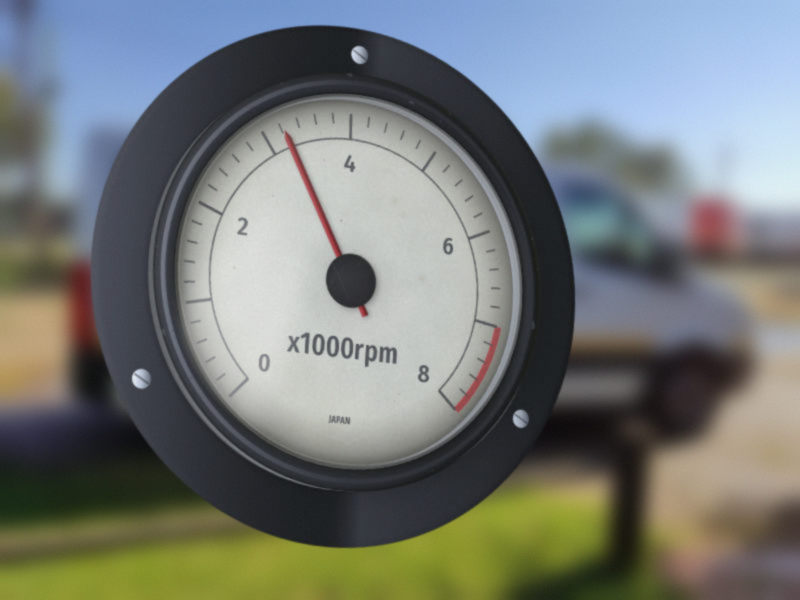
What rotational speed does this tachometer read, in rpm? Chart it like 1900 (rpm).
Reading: 3200 (rpm)
